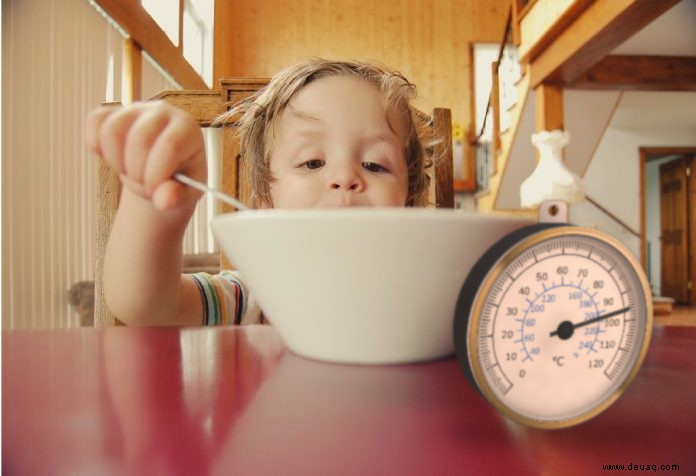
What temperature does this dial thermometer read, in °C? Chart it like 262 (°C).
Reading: 95 (°C)
